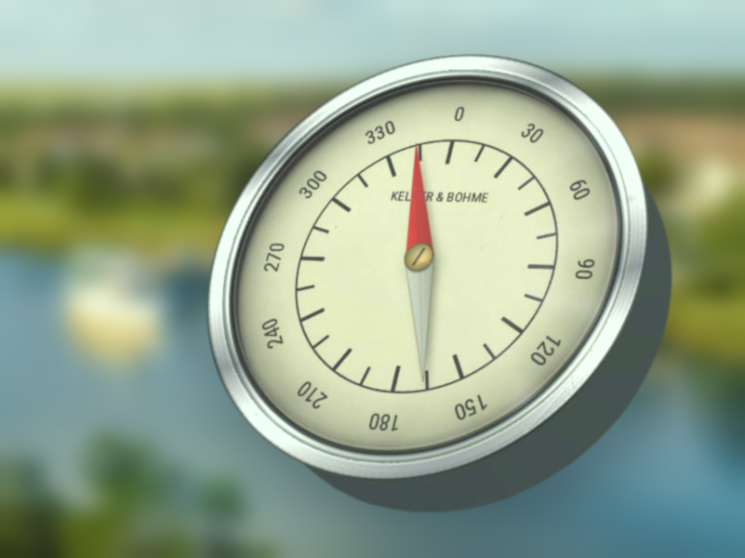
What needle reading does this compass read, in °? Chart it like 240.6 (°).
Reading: 345 (°)
